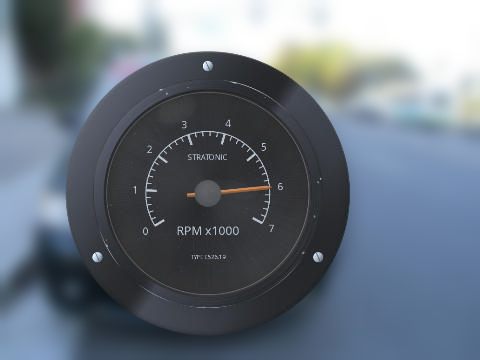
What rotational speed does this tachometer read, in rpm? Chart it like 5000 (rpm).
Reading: 6000 (rpm)
